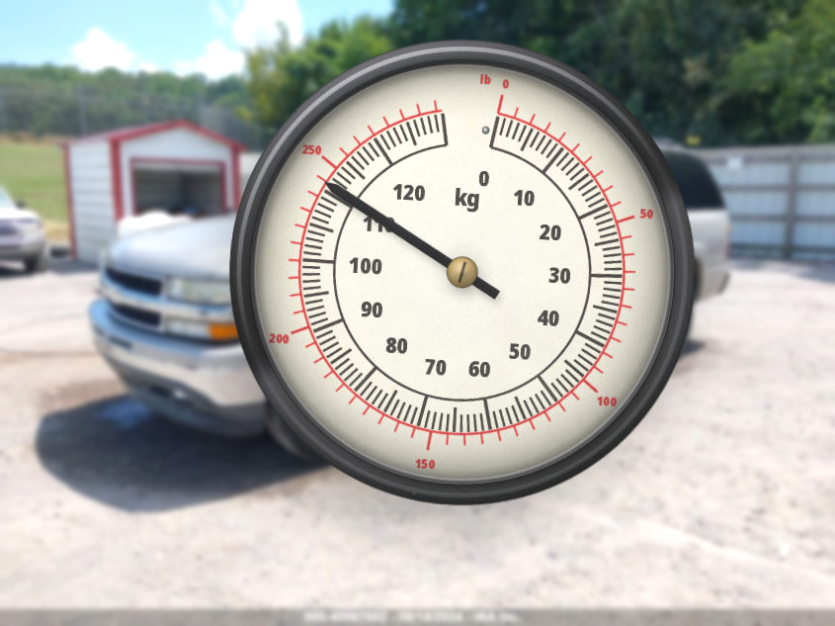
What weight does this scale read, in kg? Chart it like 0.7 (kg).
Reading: 111 (kg)
